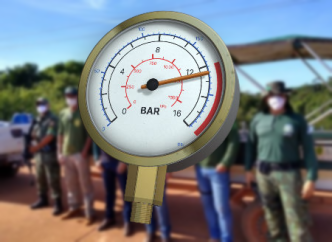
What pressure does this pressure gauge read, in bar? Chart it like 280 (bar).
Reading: 12.5 (bar)
